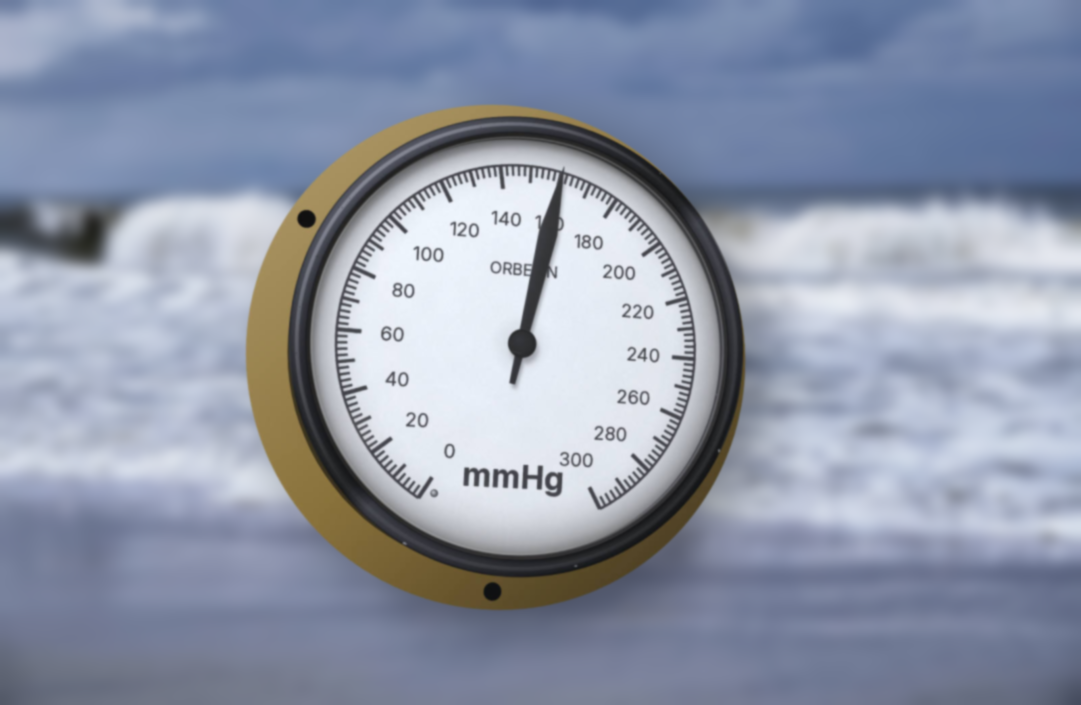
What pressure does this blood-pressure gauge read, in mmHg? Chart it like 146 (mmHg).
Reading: 160 (mmHg)
